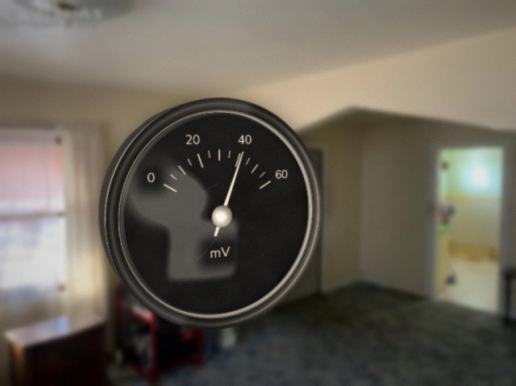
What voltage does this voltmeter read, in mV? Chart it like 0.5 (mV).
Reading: 40 (mV)
